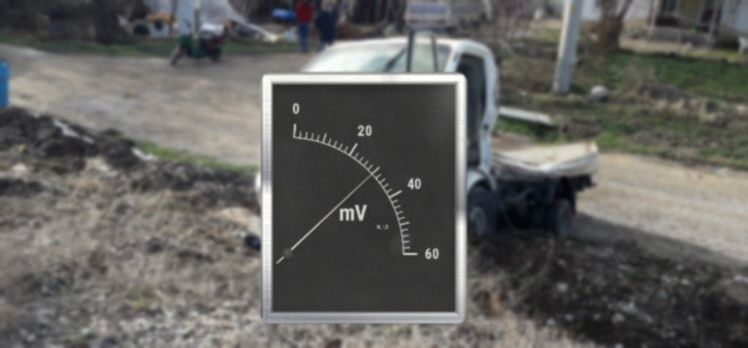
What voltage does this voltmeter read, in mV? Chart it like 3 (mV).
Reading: 30 (mV)
